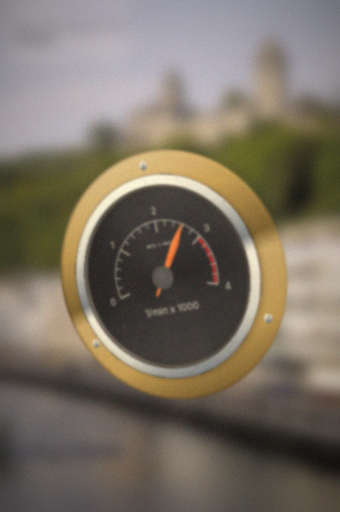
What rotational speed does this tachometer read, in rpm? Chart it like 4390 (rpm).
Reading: 2600 (rpm)
